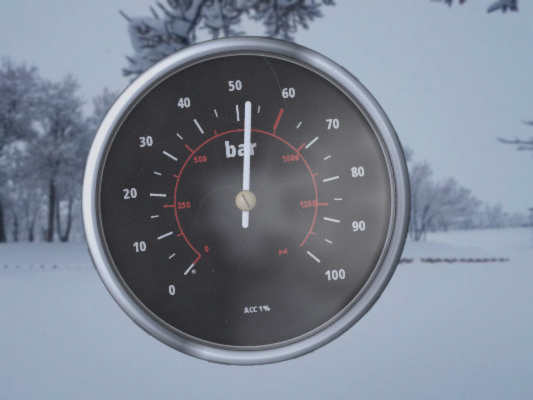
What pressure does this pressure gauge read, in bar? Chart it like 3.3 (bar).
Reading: 52.5 (bar)
